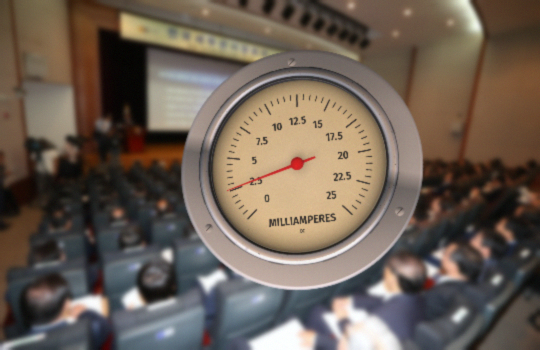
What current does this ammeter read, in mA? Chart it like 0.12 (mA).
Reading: 2.5 (mA)
